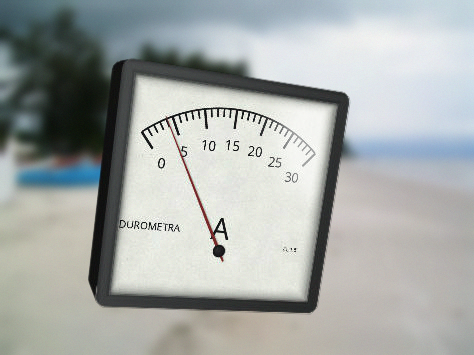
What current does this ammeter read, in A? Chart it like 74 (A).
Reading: 4 (A)
